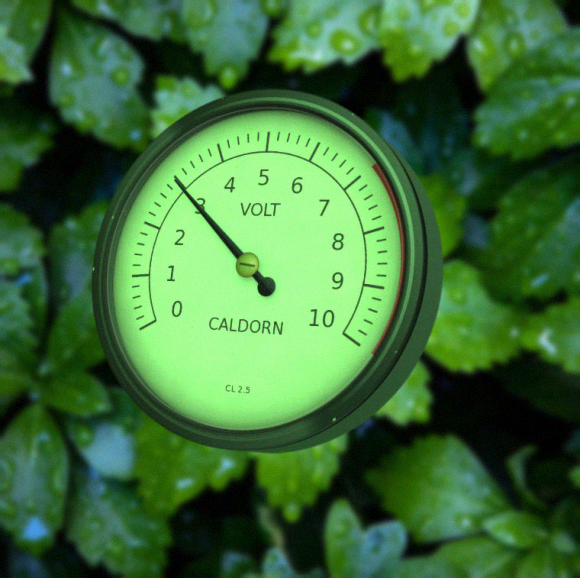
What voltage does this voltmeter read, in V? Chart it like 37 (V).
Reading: 3 (V)
